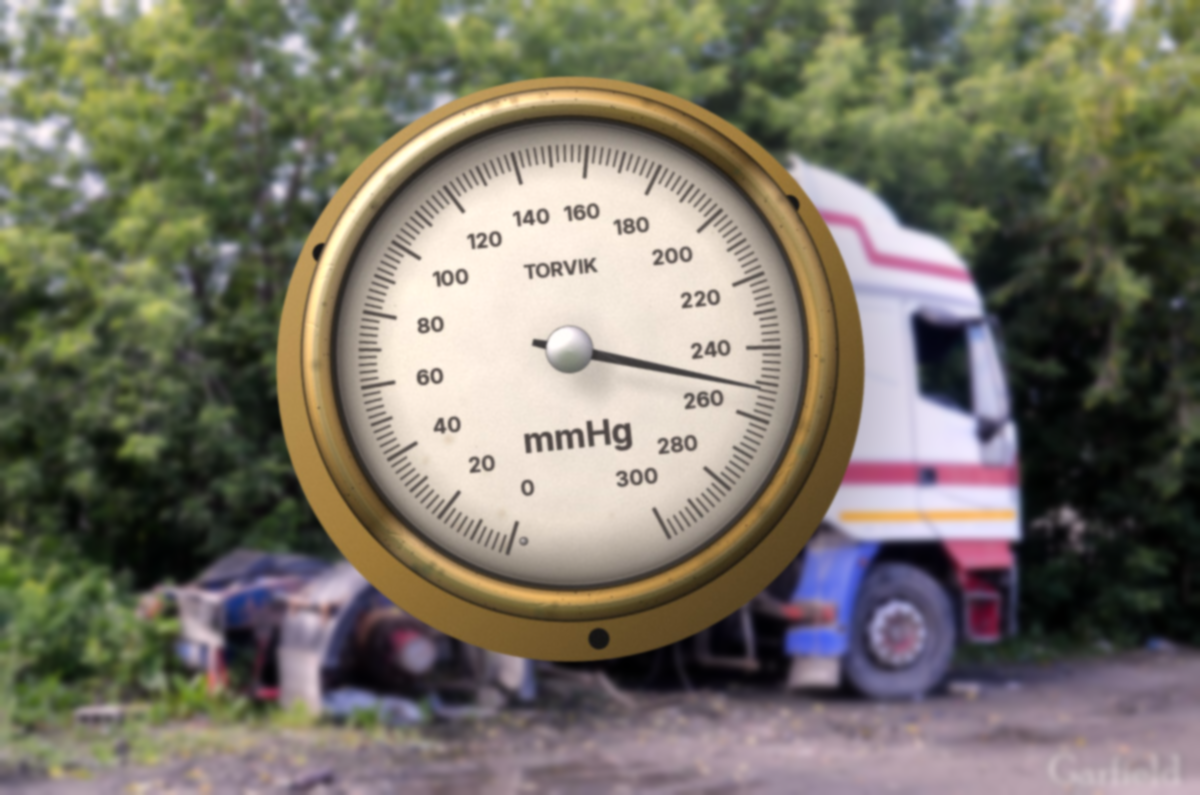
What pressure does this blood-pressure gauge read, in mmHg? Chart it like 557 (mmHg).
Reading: 252 (mmHg)
